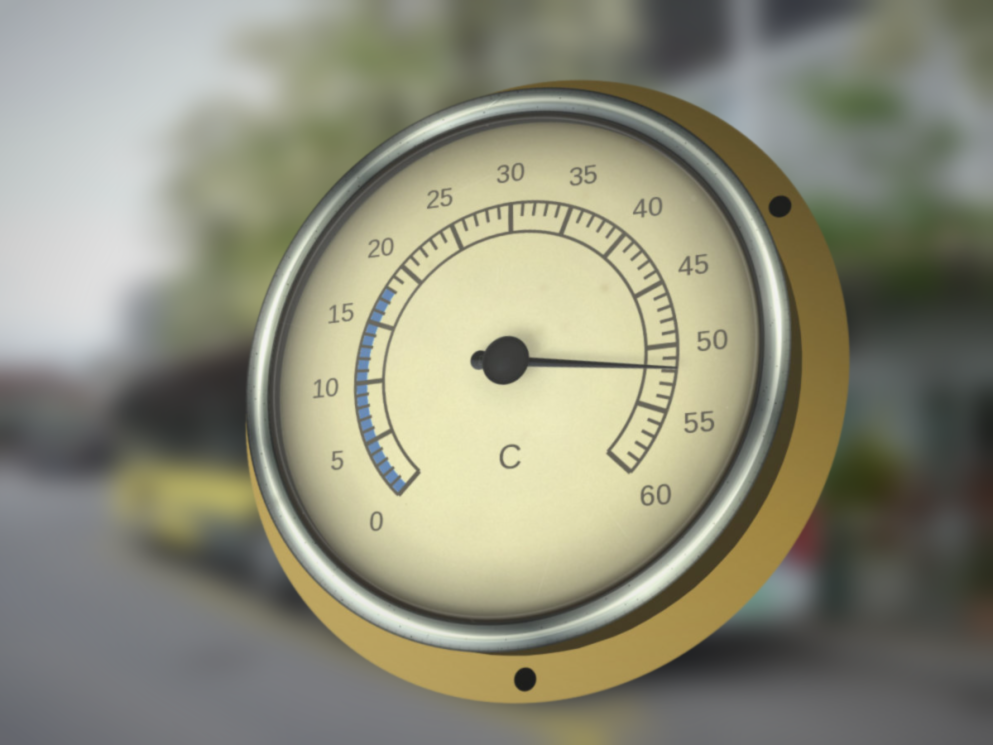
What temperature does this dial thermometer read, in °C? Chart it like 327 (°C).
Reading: 52 (°C)
